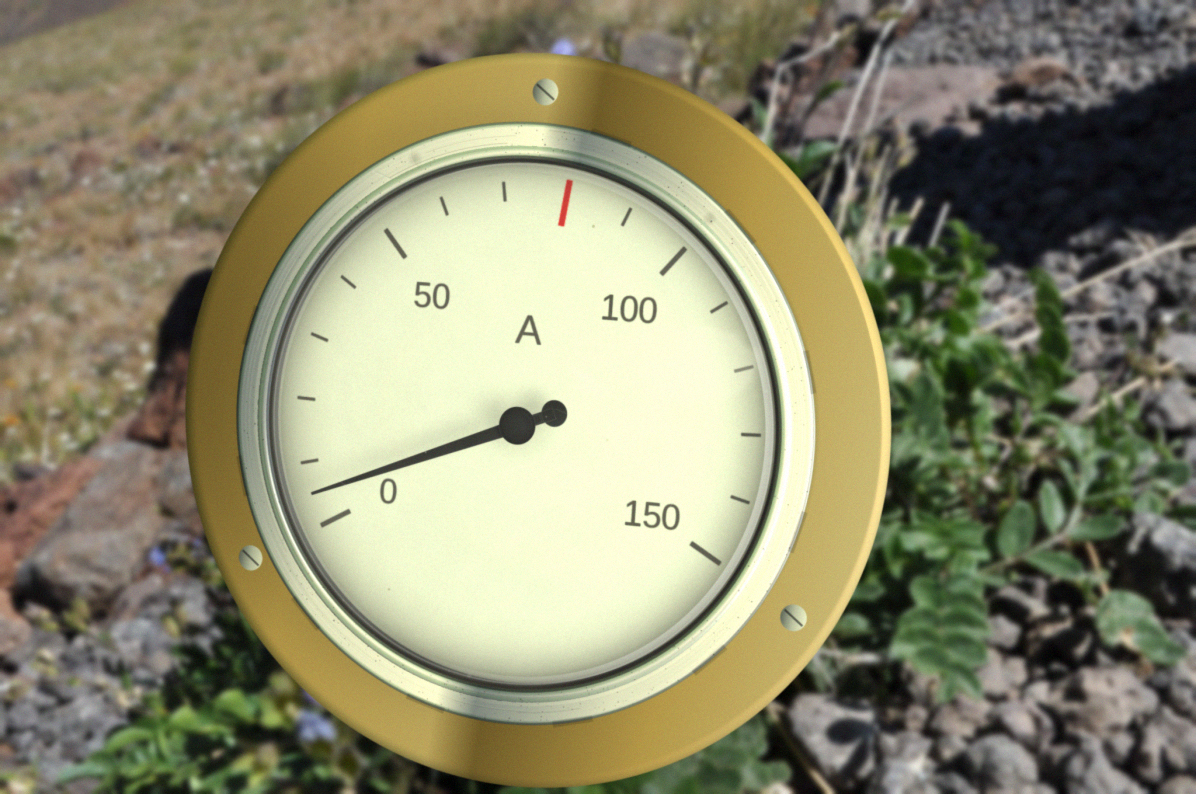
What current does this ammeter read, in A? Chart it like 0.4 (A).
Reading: 5 (A)
